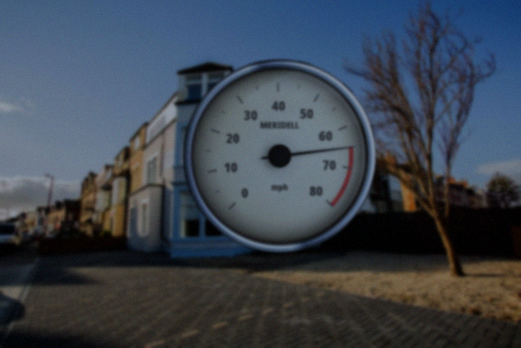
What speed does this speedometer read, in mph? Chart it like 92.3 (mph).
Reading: 65 (mph)
